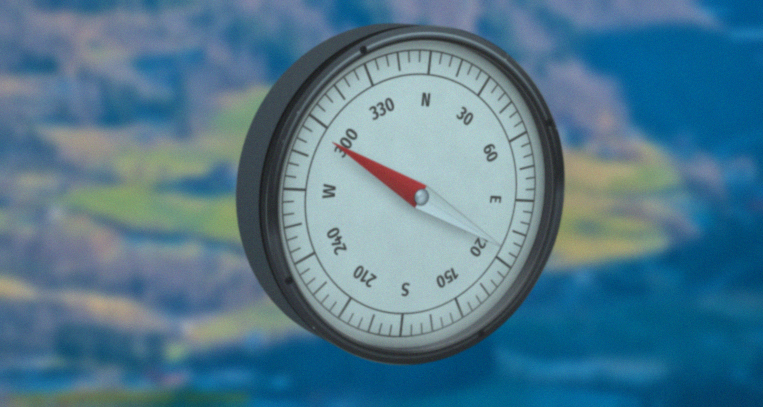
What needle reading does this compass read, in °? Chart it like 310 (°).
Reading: 295 (°)
